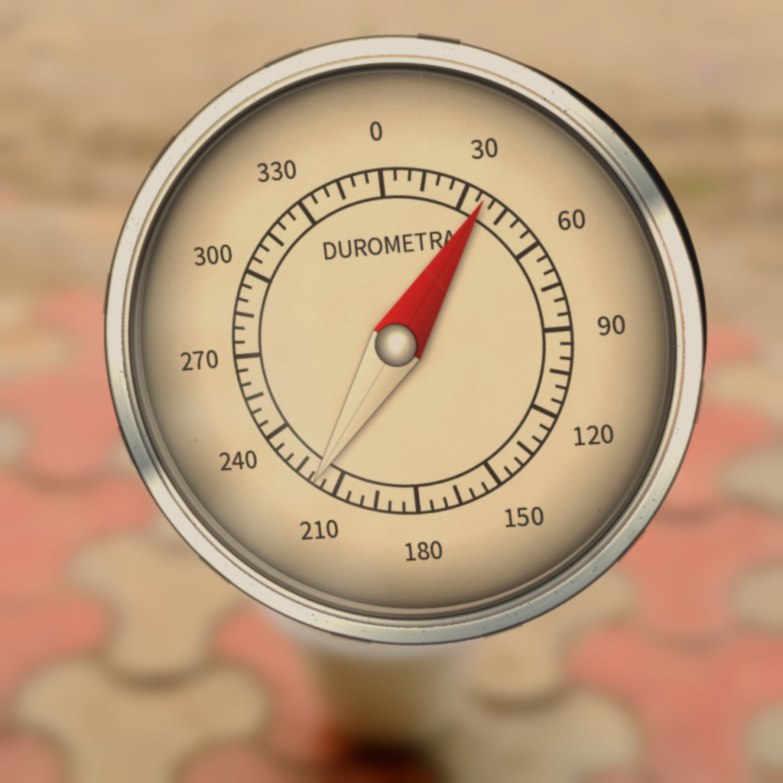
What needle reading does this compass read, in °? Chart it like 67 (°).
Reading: 37.5 (°)
